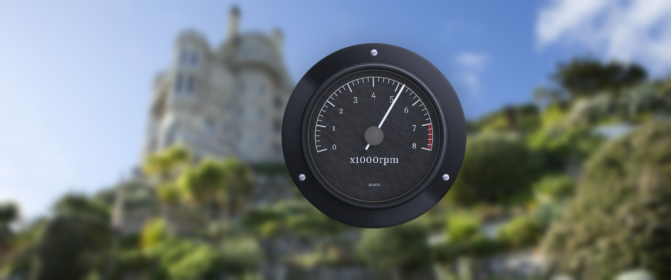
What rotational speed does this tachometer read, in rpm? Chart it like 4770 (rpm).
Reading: 5200 (rpm)
